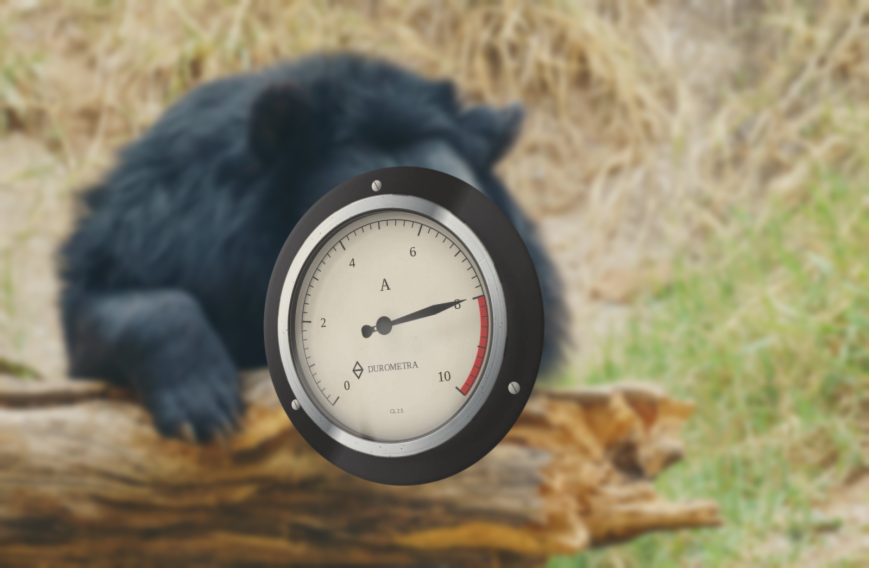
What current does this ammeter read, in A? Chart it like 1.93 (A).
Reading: 8 (A)
